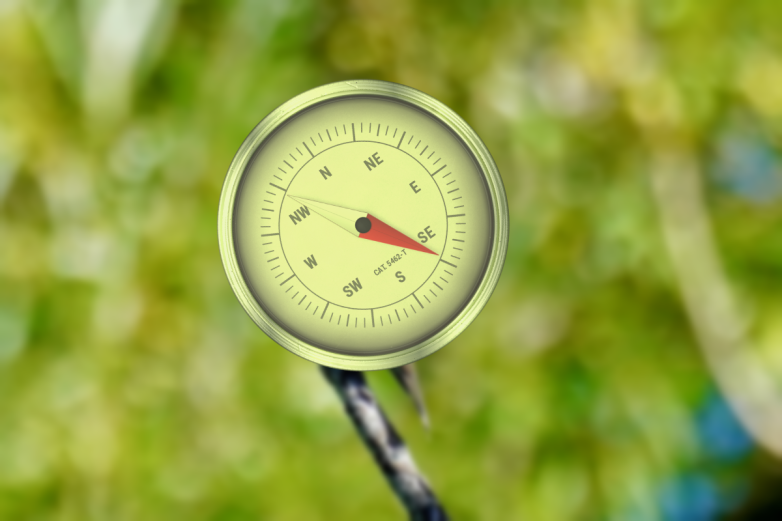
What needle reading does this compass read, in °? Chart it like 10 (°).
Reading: 147.5 (°)
